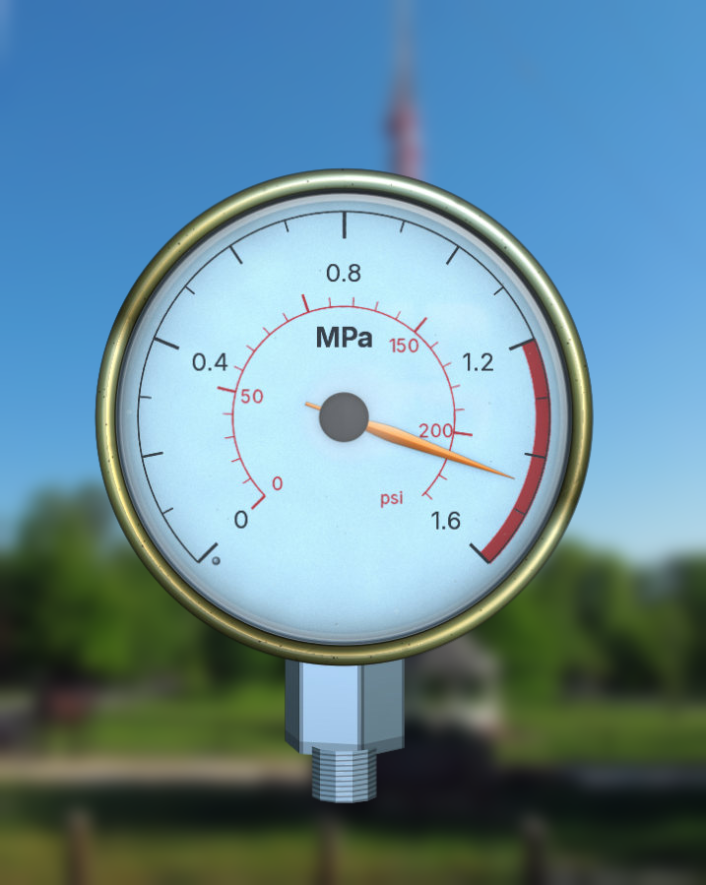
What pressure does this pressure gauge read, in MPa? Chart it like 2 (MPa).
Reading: 1.45 (MPa)
